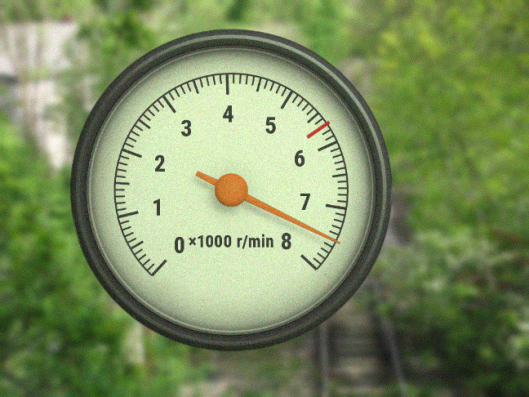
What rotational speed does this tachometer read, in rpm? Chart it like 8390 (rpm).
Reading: 7500 (rpm)
